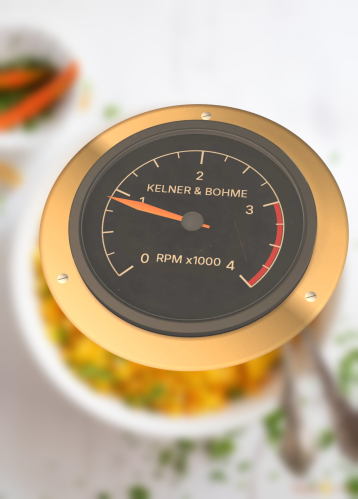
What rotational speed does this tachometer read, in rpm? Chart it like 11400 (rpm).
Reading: 875 (rpm)
